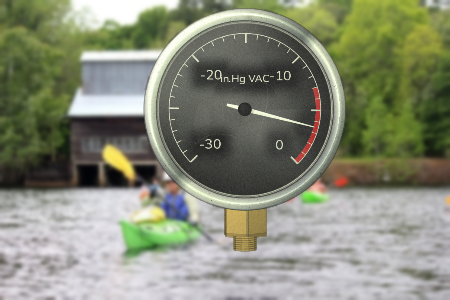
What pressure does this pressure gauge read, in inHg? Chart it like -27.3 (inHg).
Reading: -3.5 (inHg)
